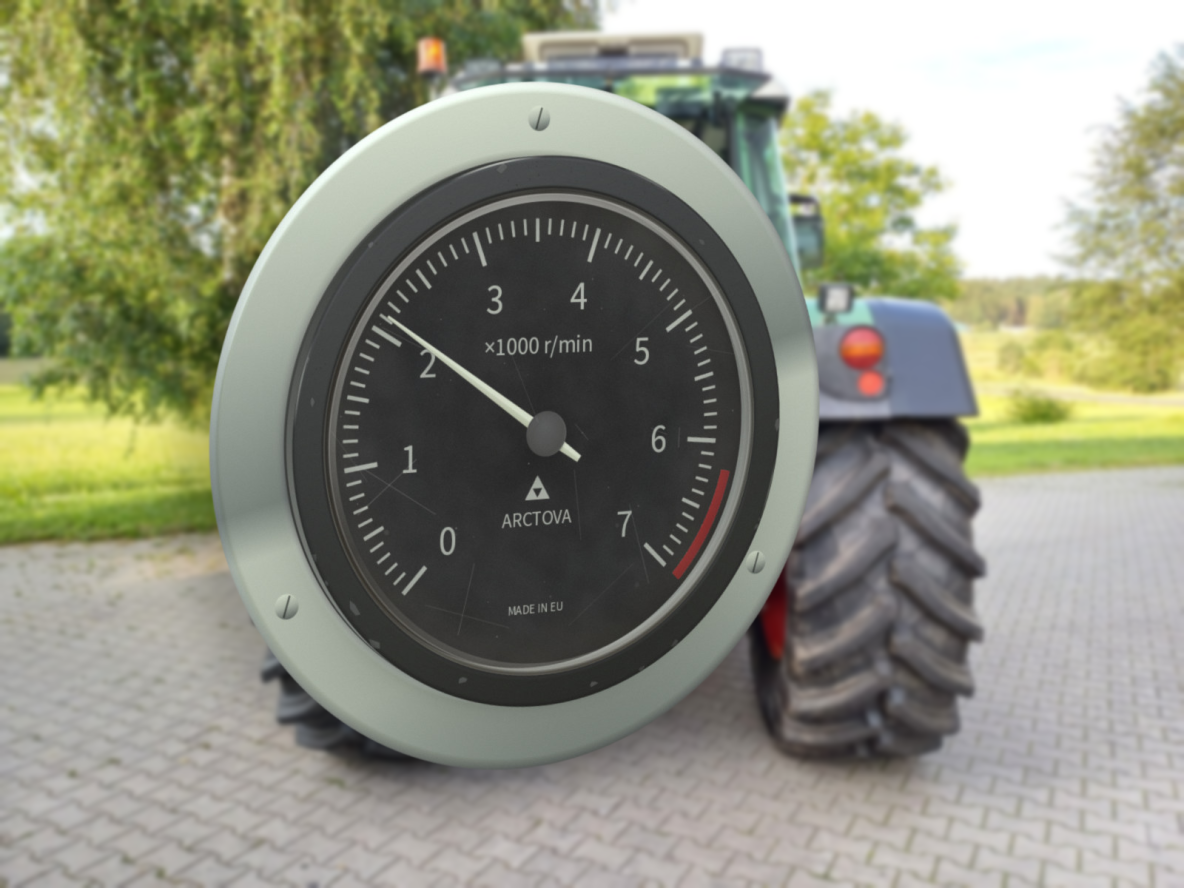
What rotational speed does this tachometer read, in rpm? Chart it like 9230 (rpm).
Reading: 2100 (rpm)
